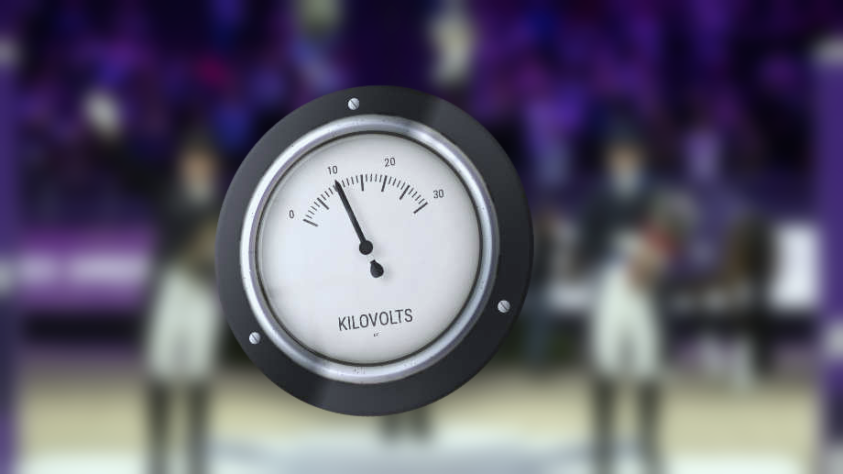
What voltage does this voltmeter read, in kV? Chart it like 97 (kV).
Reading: 10 (kV)
